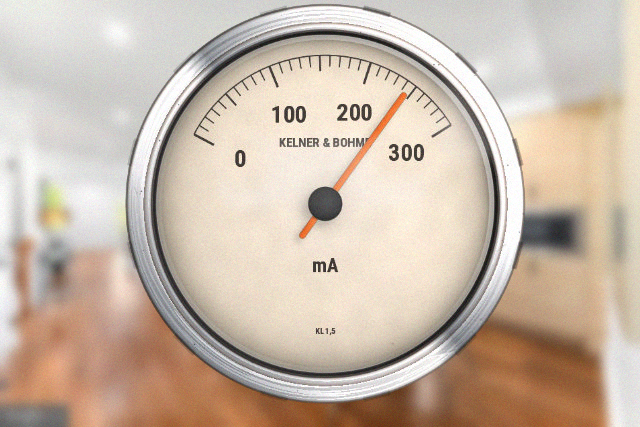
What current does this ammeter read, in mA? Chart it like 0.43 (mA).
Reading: 245 (mA)
